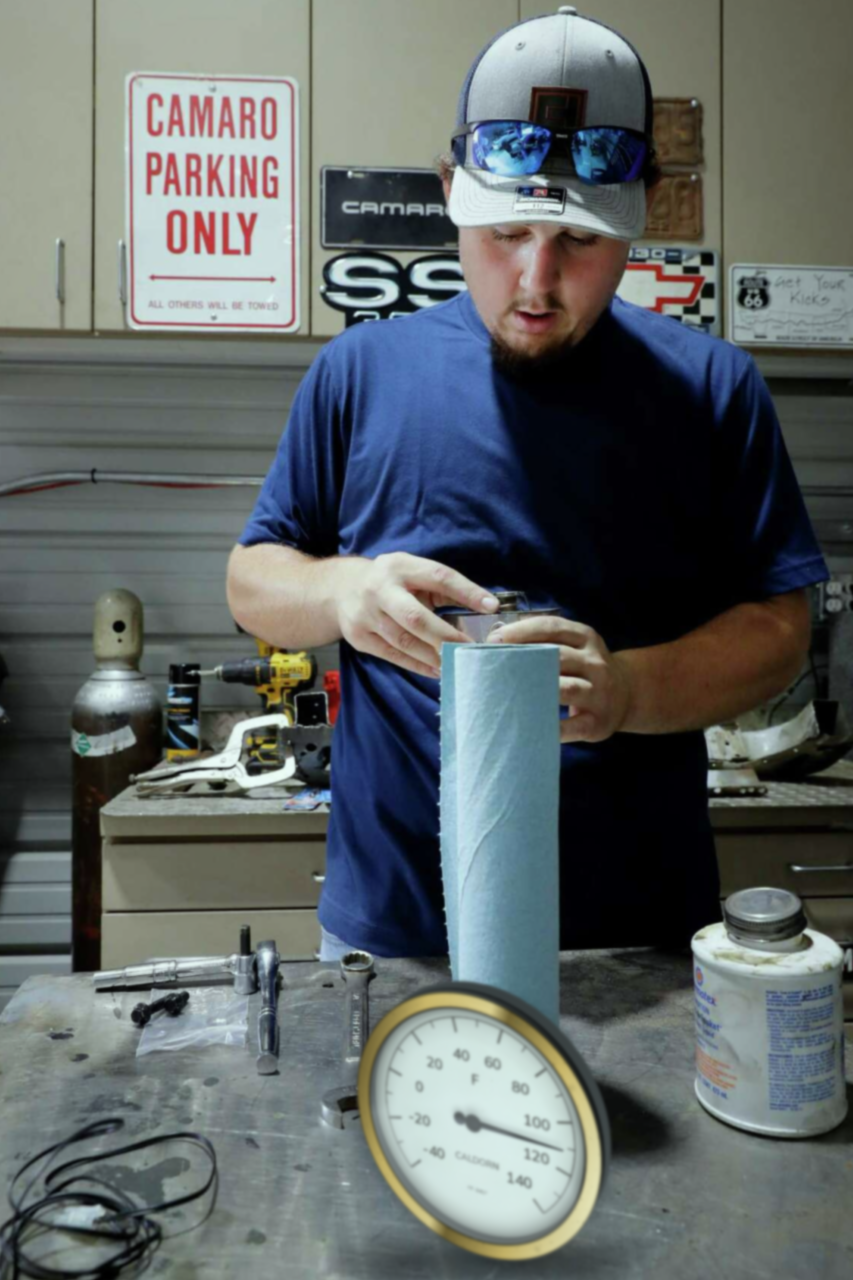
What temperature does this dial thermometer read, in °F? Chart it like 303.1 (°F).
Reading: 110 (°F)
